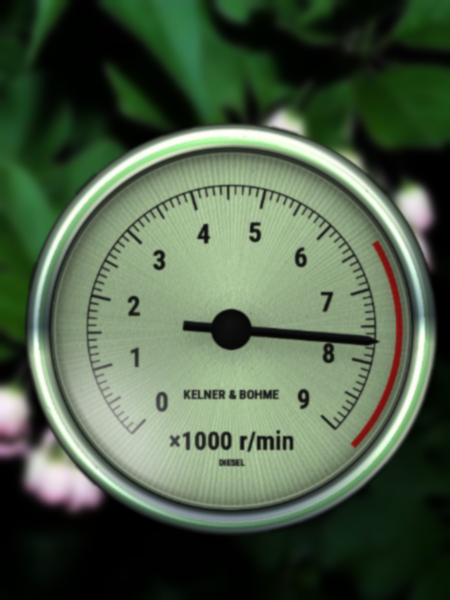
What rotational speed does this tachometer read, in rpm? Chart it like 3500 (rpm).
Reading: 7700 (rpm)
